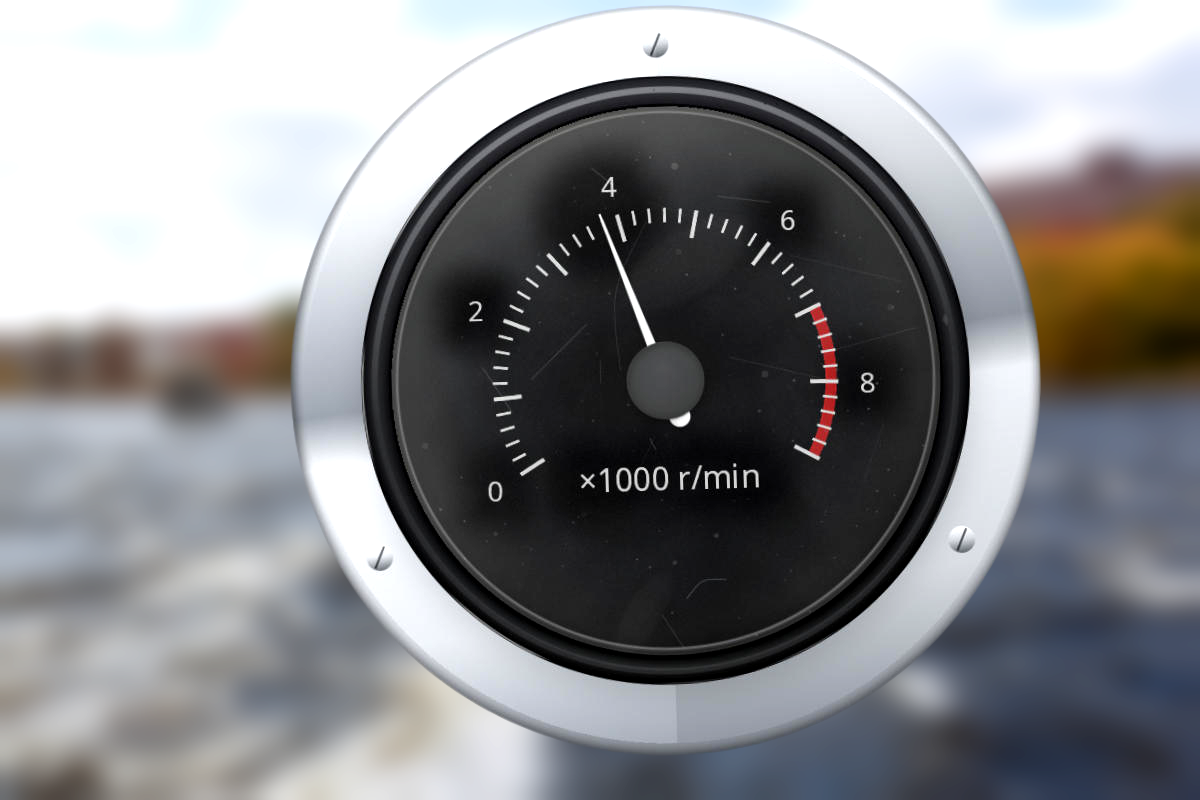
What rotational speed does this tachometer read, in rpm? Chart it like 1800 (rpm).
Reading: 3800 (rpm)
